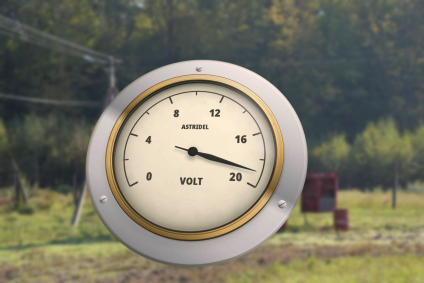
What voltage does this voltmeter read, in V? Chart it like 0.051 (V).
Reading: 19 (V)
